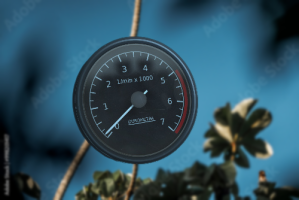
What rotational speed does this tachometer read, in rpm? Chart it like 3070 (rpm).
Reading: 125 (rpm)
